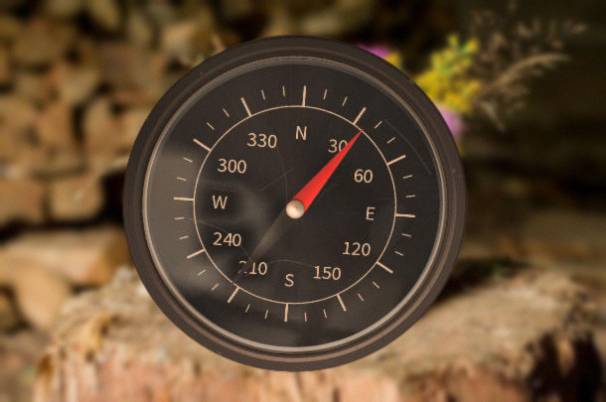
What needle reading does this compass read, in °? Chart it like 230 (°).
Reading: 35 (°)
